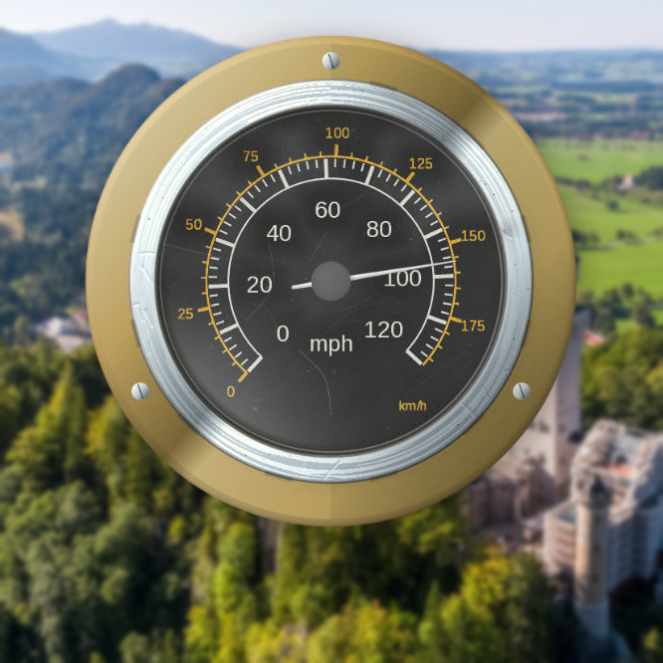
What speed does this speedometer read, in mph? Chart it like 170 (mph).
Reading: 97 (mph)
